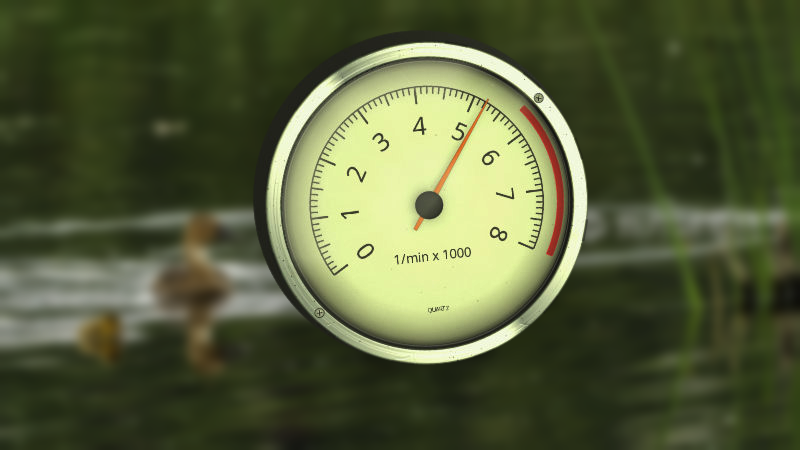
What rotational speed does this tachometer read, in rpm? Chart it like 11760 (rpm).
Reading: 5200 (rpm)
